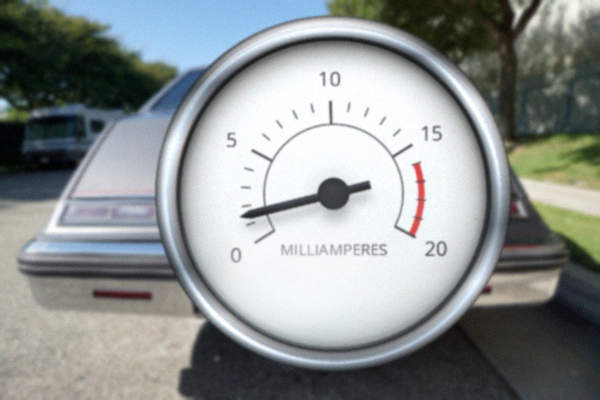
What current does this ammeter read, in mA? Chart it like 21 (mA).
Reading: 1.5 (mA)
